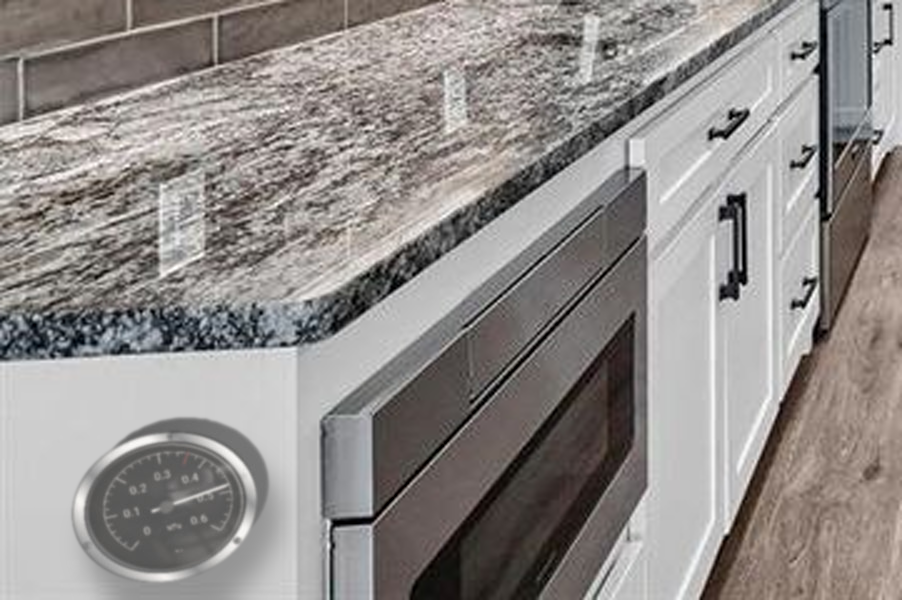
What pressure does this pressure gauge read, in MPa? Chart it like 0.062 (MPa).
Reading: 0.48 (MPa)
